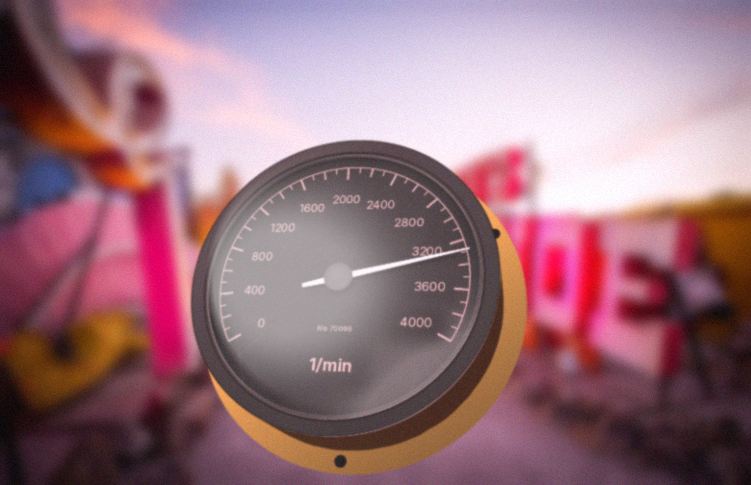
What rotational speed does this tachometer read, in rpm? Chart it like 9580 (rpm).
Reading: 3300 (rpm)
